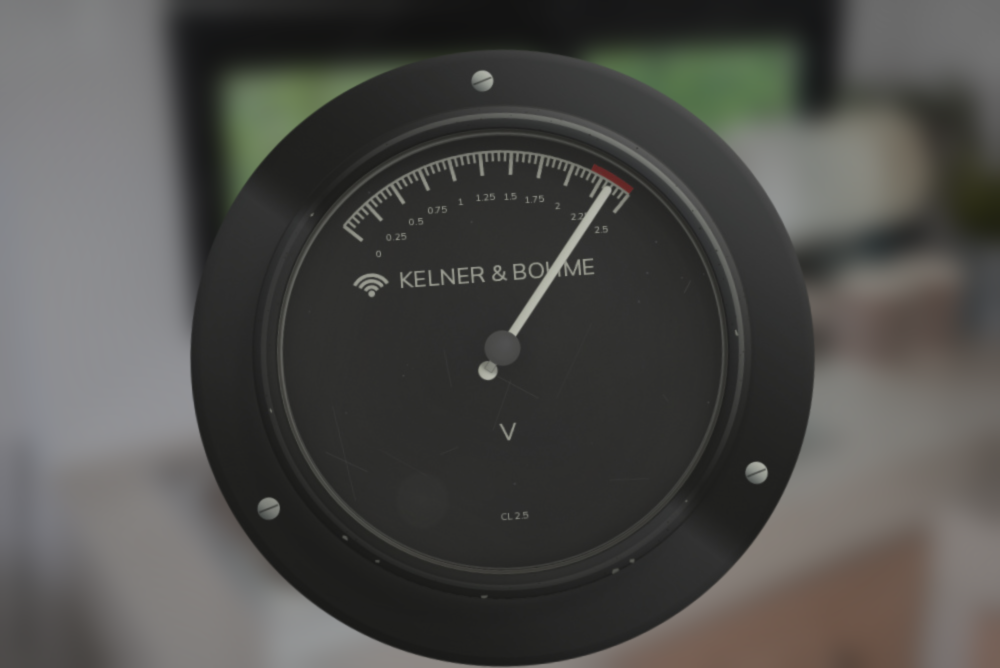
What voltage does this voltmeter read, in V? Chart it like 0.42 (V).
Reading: 2.35 (V)
